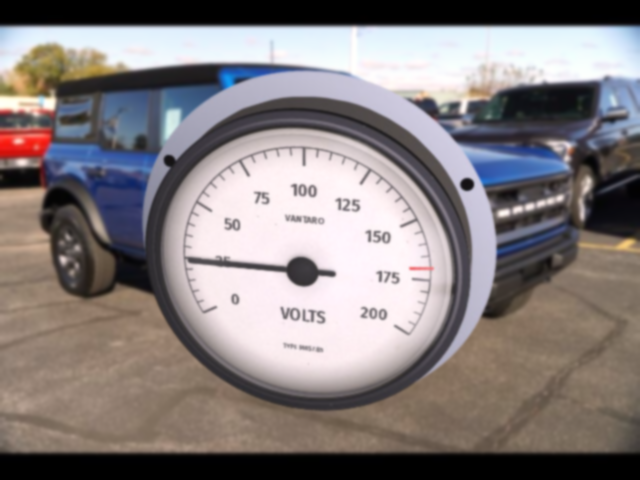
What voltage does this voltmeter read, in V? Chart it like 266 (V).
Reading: 25 (V)
